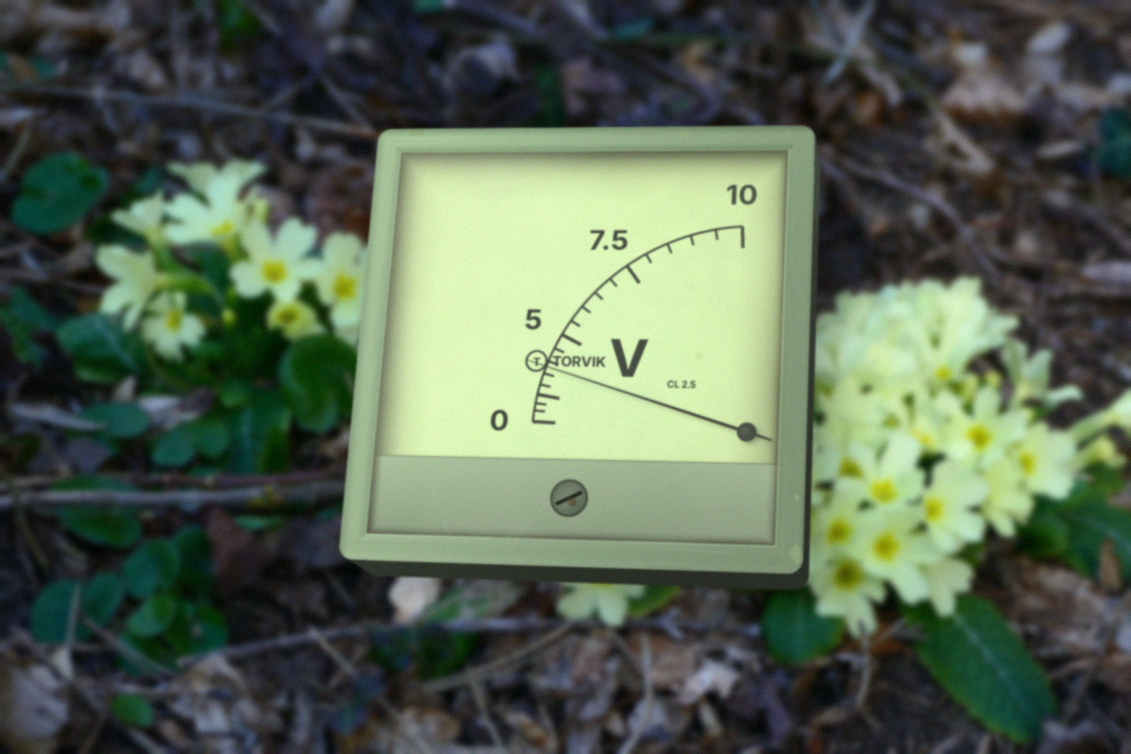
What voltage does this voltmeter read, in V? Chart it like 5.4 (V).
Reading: 3.75 (V)
